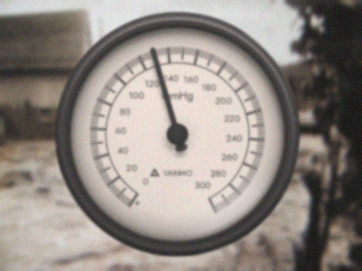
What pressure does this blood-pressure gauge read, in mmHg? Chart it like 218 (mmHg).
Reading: 130 (mmHg)
